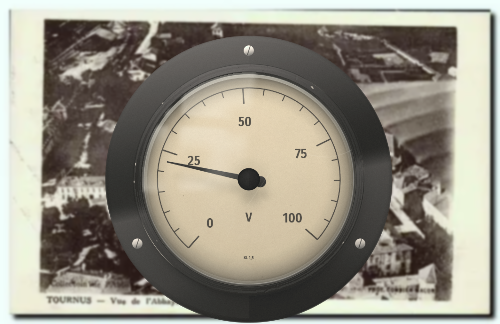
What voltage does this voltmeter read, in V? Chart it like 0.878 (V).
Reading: 22.5 (V)
